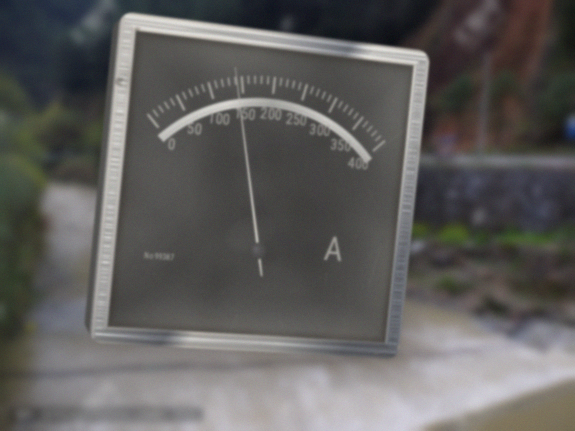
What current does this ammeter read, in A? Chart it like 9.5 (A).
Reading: 140 (A)
